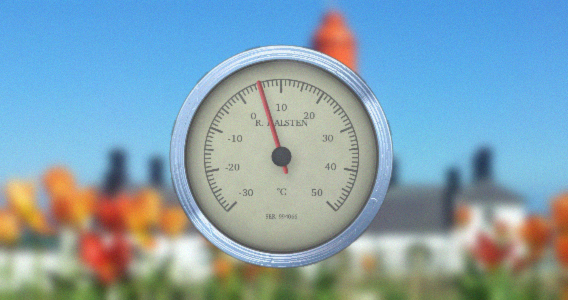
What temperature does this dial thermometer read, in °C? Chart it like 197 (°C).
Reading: 5 (°C)
